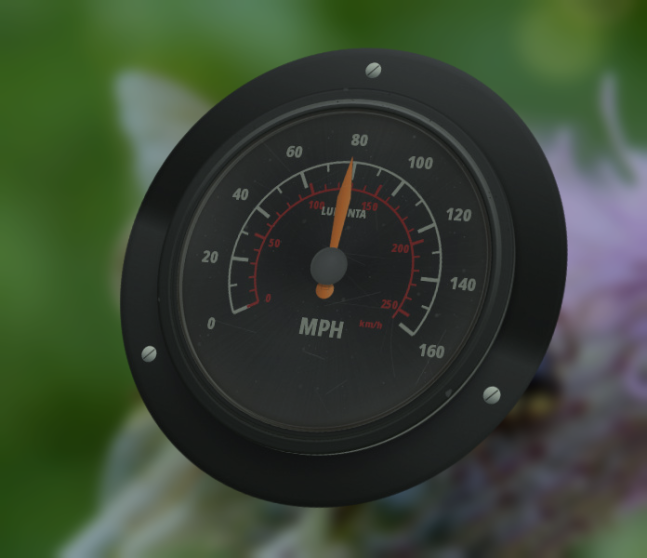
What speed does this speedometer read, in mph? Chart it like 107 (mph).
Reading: 80 (mph)
